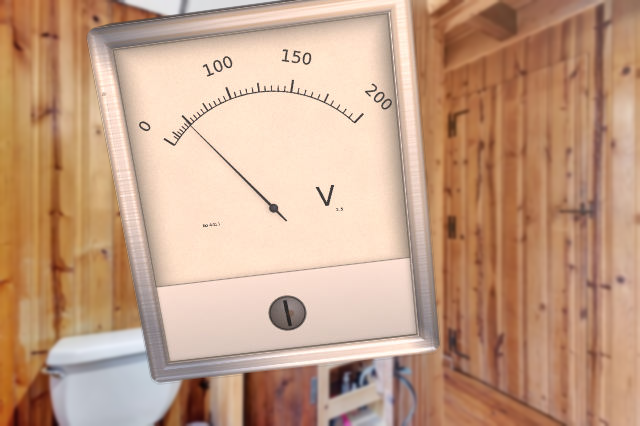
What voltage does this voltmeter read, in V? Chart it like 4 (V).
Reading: 50 (V)
